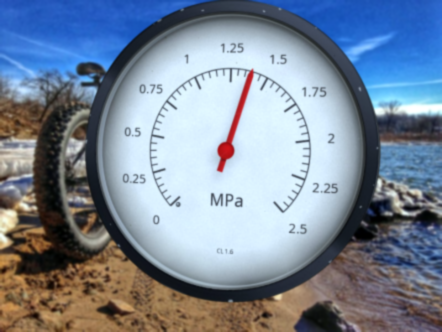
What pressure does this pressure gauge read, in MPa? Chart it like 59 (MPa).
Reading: 1.4 (MPa)
